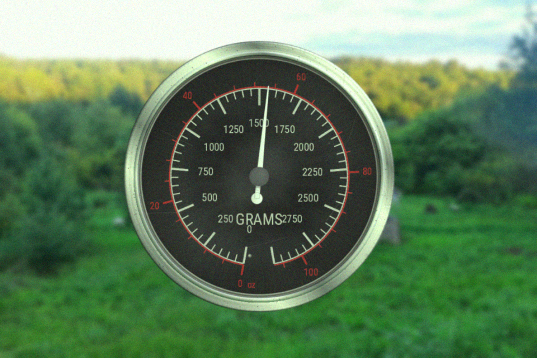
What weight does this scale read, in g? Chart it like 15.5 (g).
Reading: 1550 (g)
